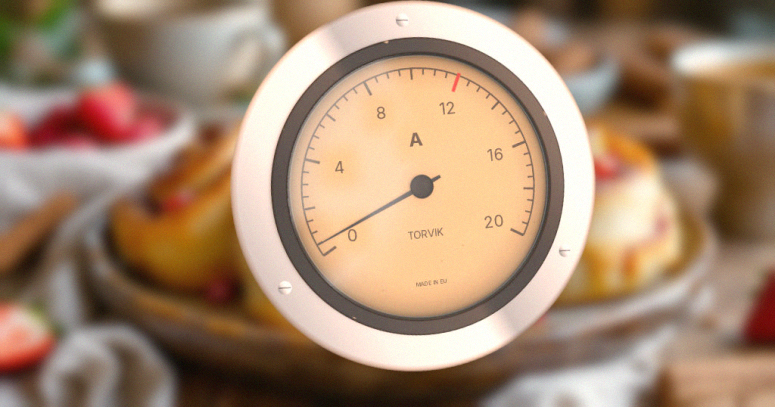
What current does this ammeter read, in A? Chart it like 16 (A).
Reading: 0.5 (A)
